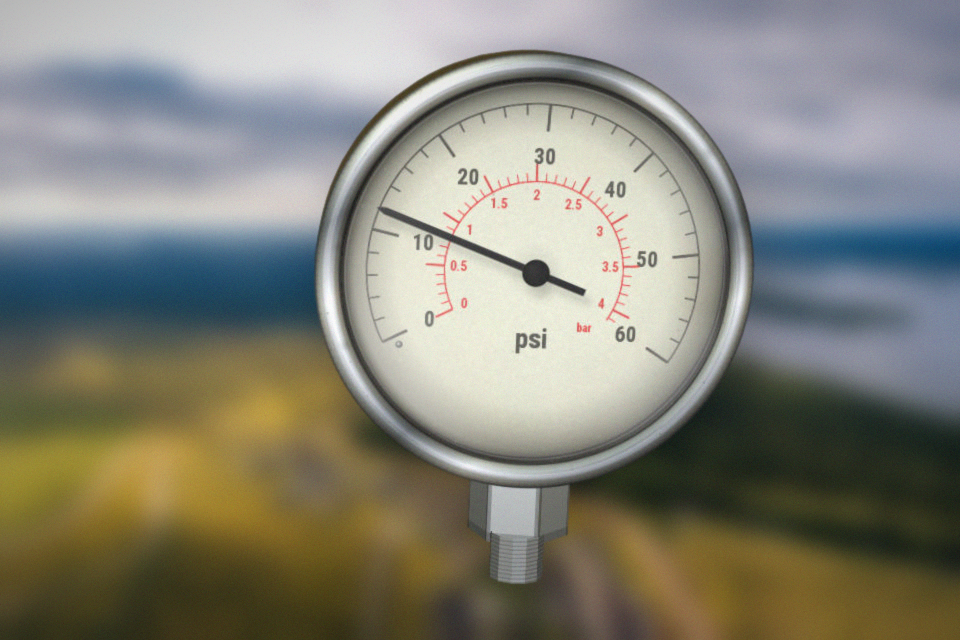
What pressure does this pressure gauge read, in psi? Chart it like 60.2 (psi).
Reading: 12 (psi)
